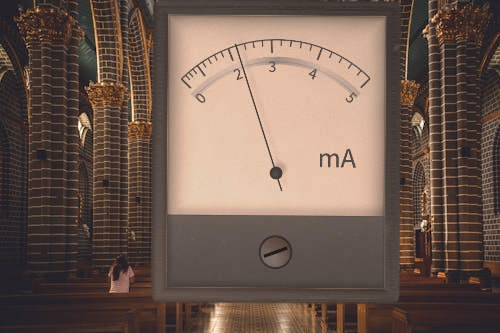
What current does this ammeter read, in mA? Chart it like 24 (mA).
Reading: 2.2 (mA)
